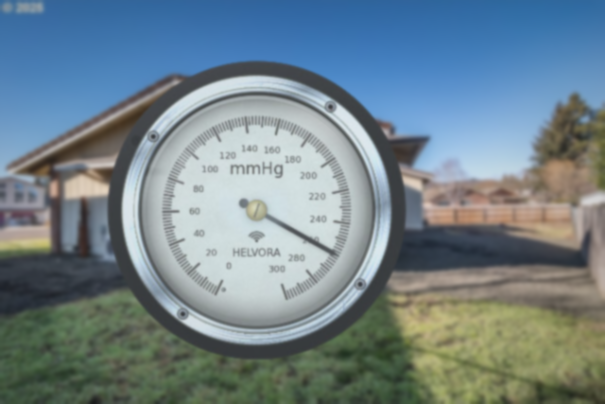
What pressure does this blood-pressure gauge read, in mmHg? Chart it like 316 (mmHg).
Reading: 260 (mmHg)
